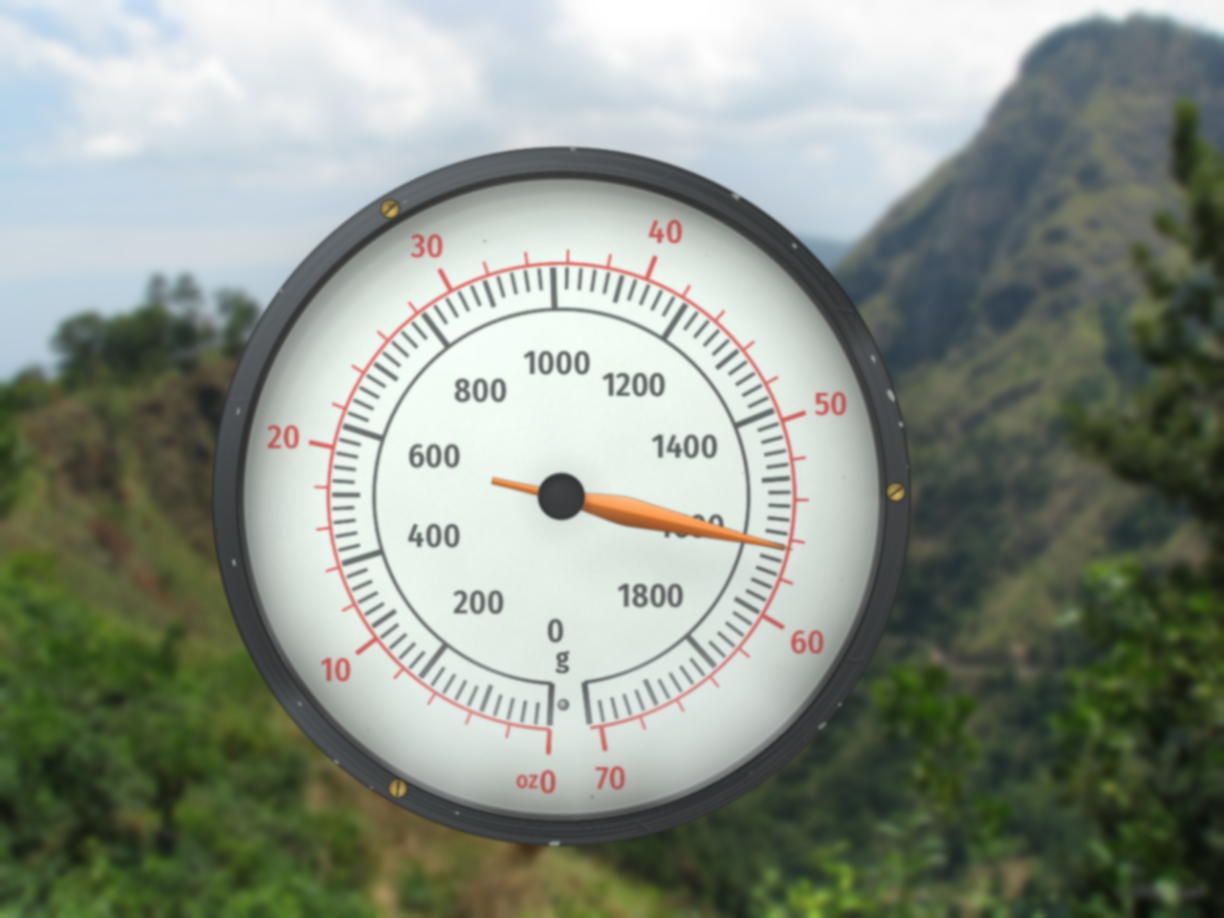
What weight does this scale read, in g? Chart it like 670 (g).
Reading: 1600 (g)
